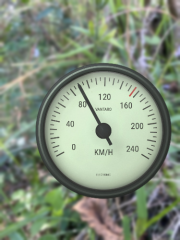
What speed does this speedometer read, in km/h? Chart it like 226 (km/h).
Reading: 90 (km/h)
